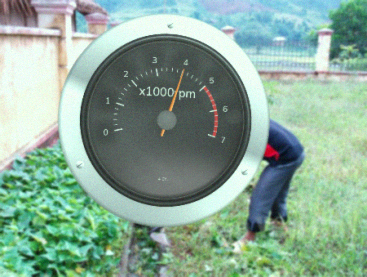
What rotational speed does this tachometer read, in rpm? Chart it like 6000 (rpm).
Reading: 4000 (rpm)
